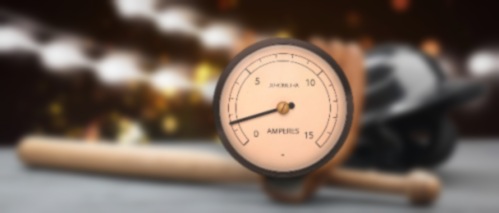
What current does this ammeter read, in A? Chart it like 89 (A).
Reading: 1.5 (A)
